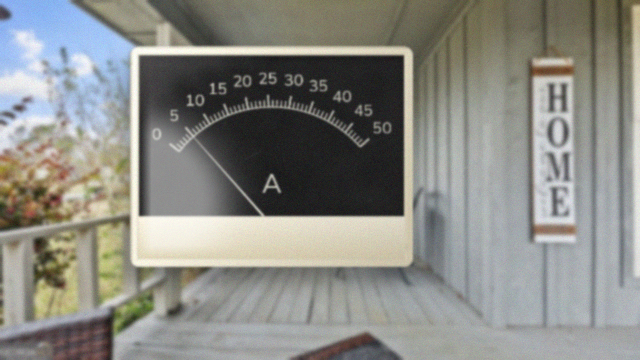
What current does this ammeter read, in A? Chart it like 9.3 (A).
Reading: 5 (A)
